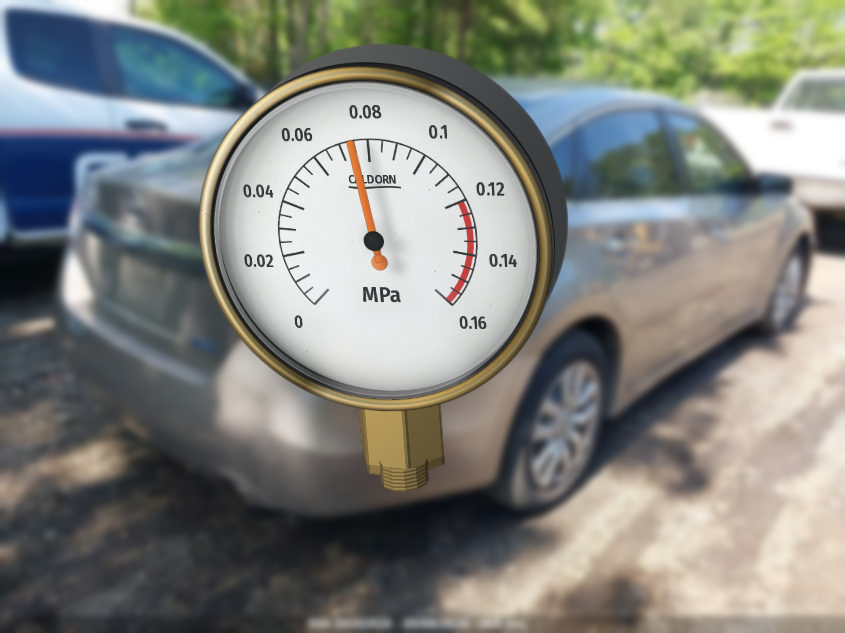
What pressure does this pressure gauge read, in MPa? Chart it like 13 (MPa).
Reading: 0.075 (MPa)
